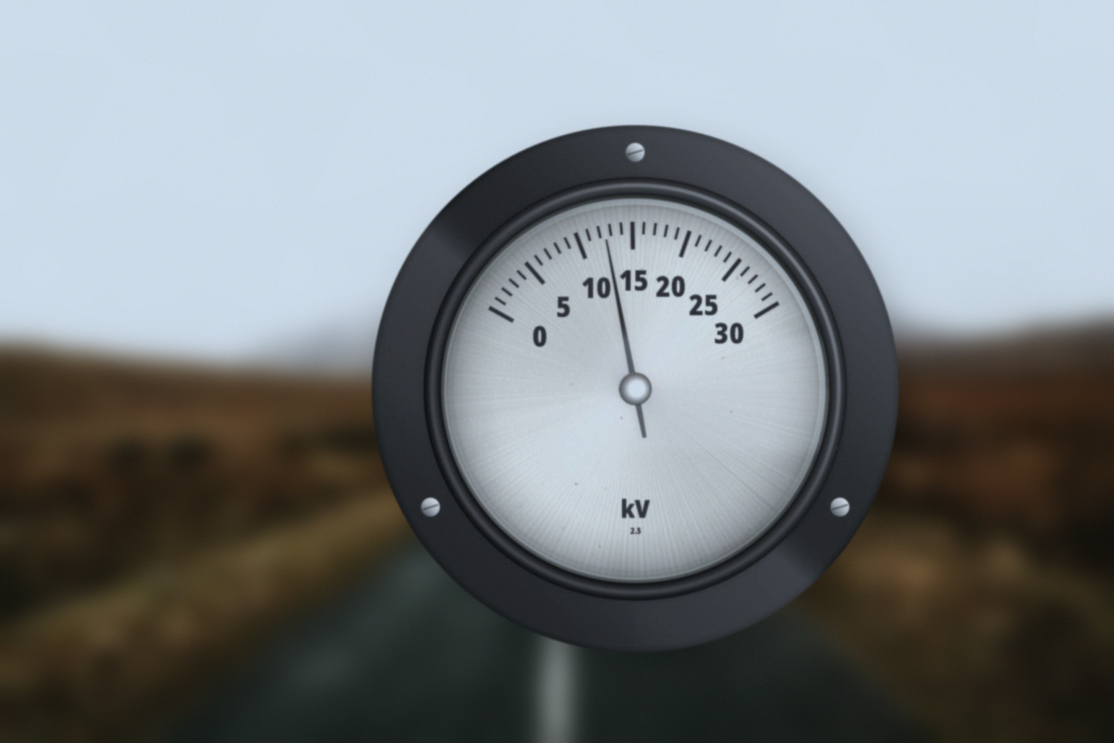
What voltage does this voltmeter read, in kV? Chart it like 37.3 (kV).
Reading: 12.5 (kV)
